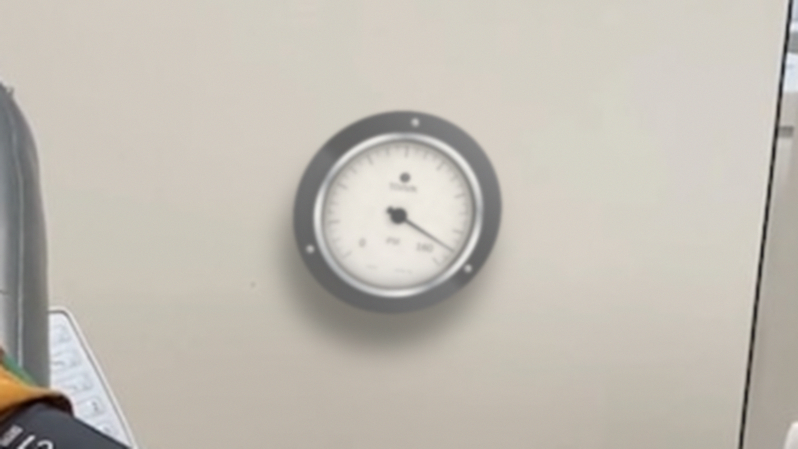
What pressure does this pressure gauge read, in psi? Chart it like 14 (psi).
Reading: 150 (psi)
